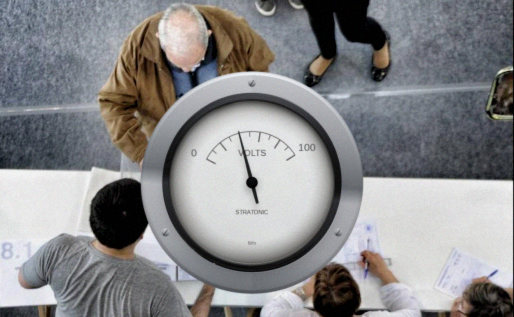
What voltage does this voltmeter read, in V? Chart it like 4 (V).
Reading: 40 (V)
